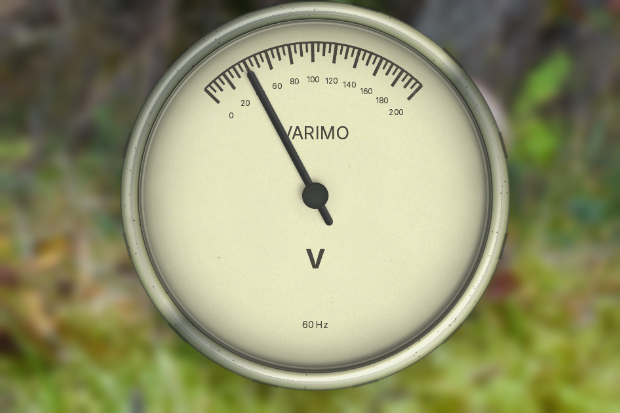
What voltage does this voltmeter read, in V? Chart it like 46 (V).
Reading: 40 (V)
